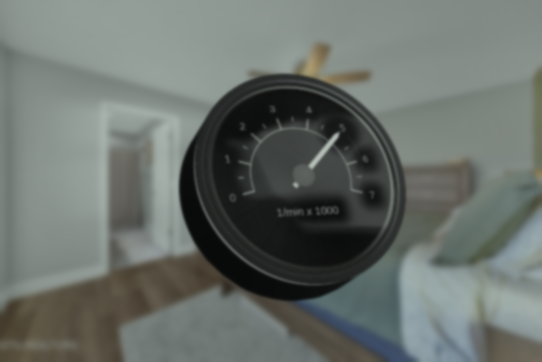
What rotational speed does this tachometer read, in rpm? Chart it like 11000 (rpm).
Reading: 5000 (rpm)
